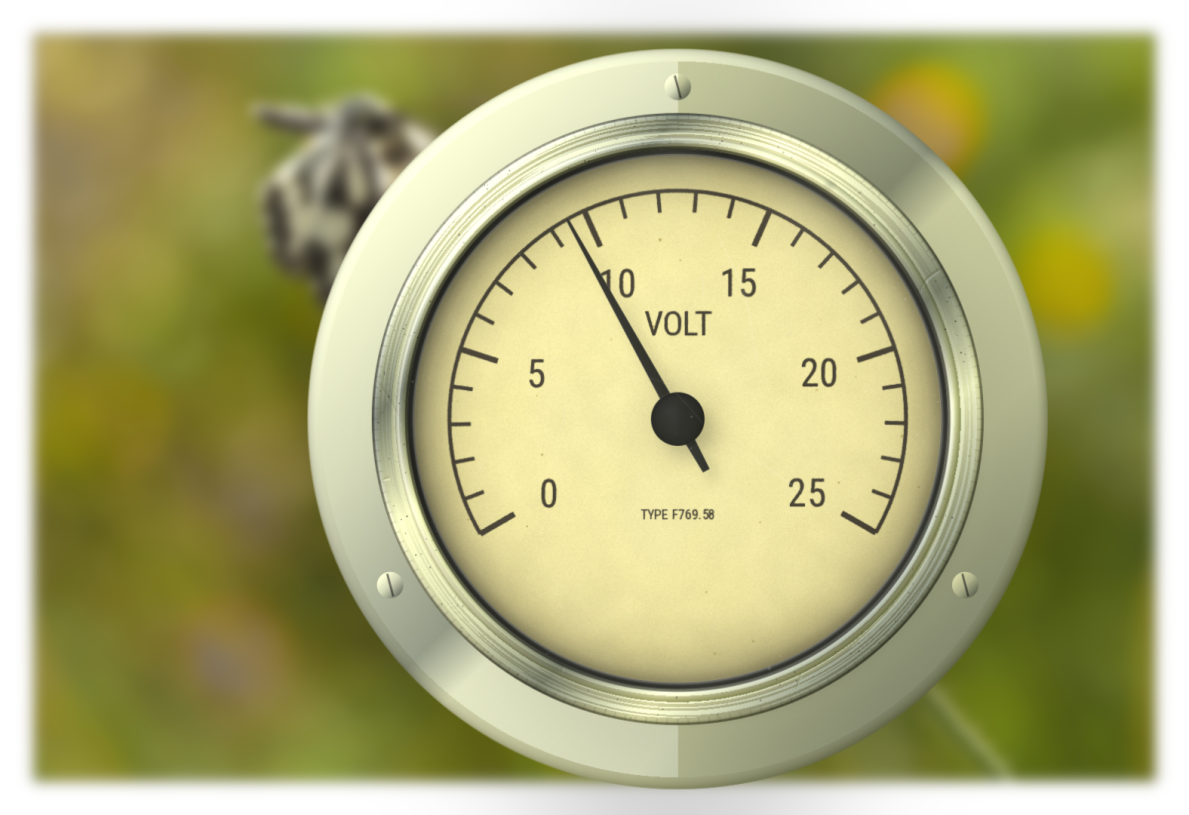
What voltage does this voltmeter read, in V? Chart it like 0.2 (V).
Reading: 9.5 (V)
